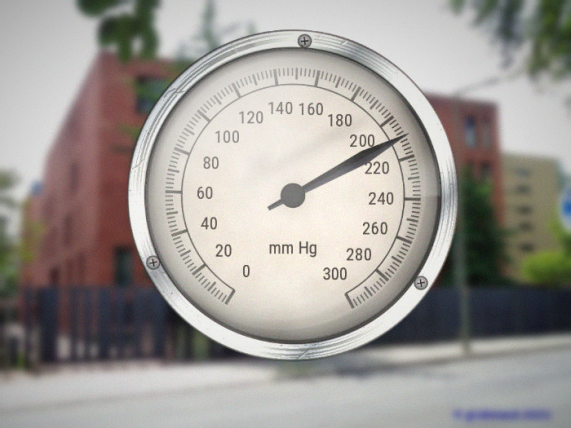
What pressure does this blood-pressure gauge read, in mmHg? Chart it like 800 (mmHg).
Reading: 210 (mmHg)
